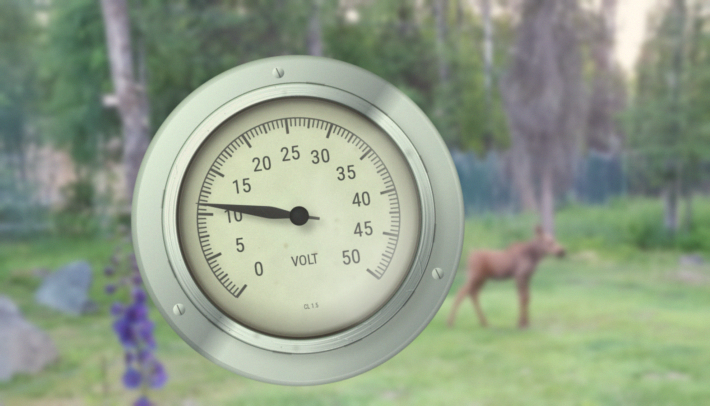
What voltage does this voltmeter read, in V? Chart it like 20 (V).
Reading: 11 (V)
